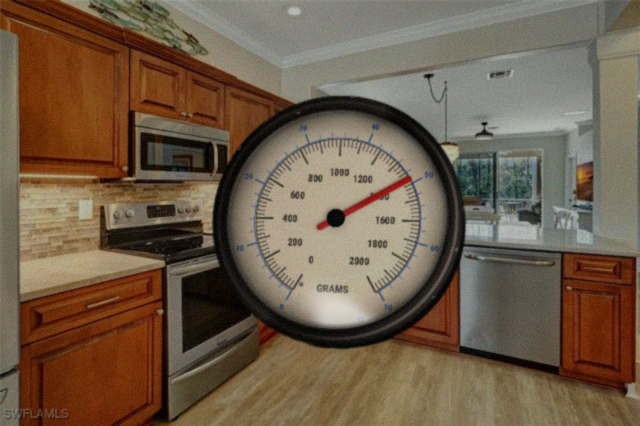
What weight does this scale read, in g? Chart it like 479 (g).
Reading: 1400 (g)
